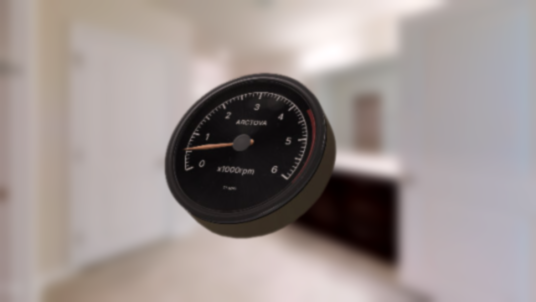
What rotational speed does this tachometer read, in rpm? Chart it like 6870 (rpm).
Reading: 500 (rpm)
